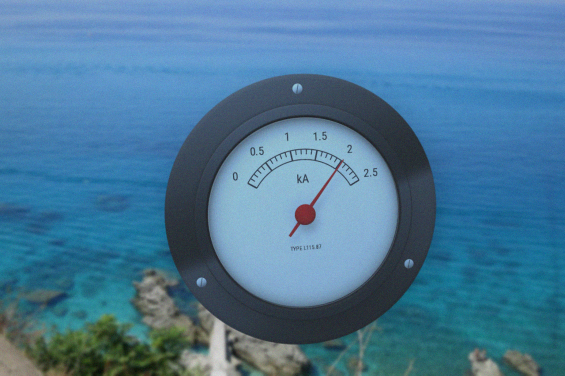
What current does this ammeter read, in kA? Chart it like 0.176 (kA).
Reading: 2 (kA)
